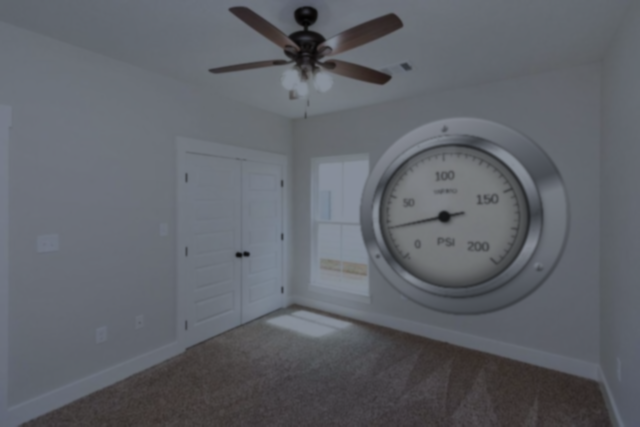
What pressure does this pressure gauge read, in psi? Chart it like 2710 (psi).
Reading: 25 (psi)
